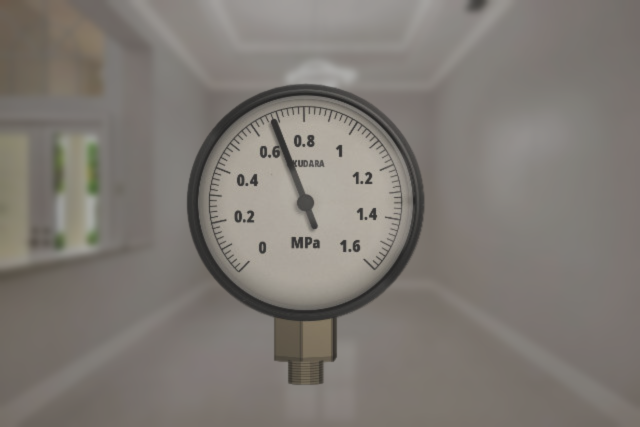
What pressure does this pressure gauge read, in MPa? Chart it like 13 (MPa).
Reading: 0.68 (MPa)
